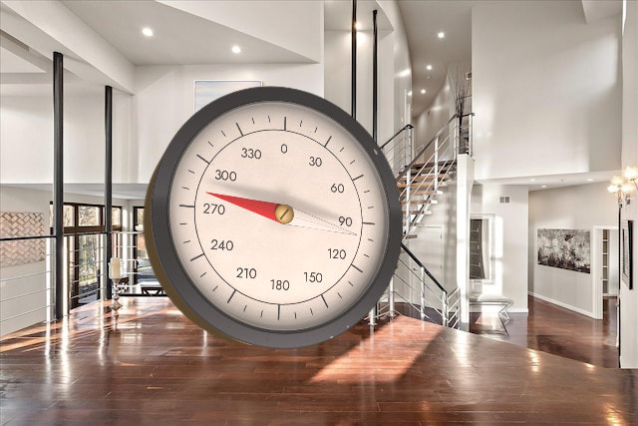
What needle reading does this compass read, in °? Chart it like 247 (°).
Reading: 280 (°)
